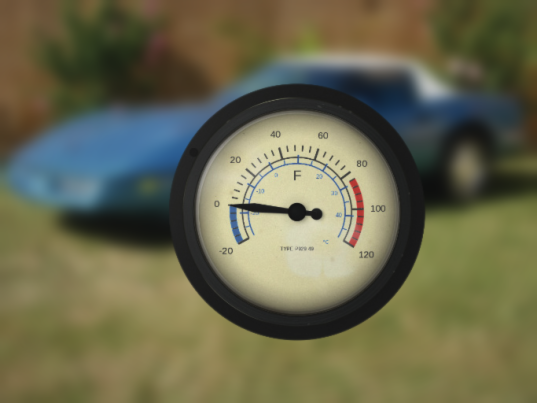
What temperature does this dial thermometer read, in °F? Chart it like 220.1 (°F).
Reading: 0 (°F)
